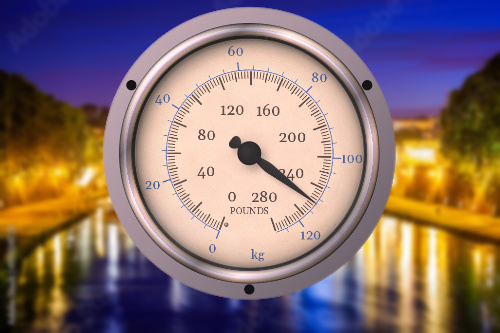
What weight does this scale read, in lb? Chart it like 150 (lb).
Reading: 250 (lb)
